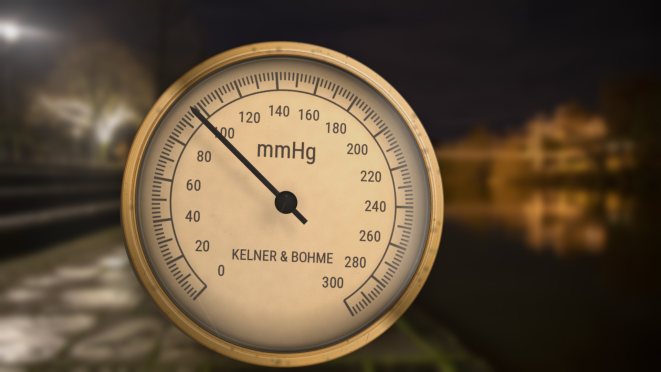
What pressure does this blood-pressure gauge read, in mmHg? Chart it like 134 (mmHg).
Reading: 96 (mmHg)
